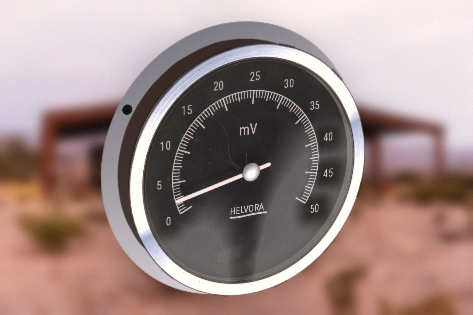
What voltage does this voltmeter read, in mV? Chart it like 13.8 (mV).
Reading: 2.5 (mV)
